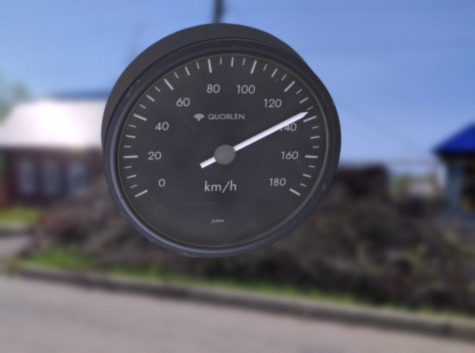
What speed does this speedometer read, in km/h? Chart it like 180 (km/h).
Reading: 135 (km/h)
